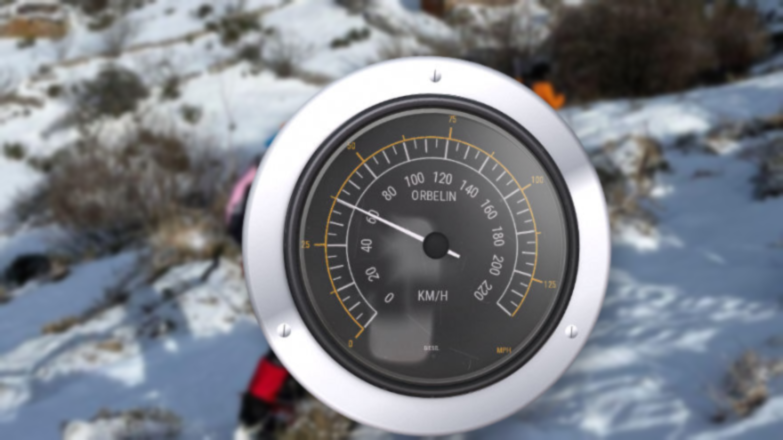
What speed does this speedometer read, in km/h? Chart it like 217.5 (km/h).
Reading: 60 (km/h)
